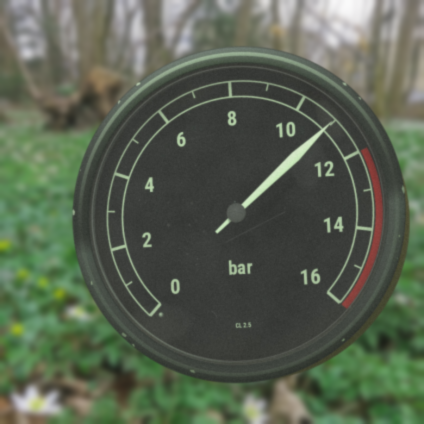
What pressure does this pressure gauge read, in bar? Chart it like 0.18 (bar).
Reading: 11 (bar)
